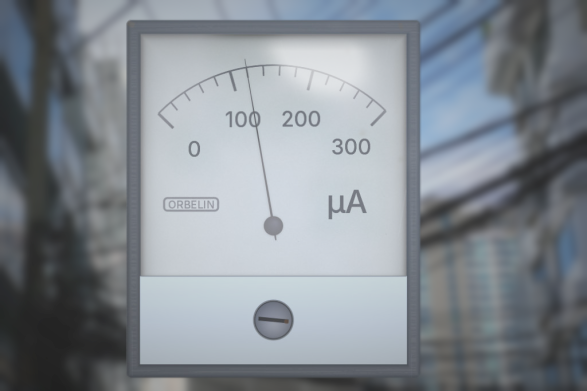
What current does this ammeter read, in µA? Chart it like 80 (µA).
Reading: 120 (µA)
